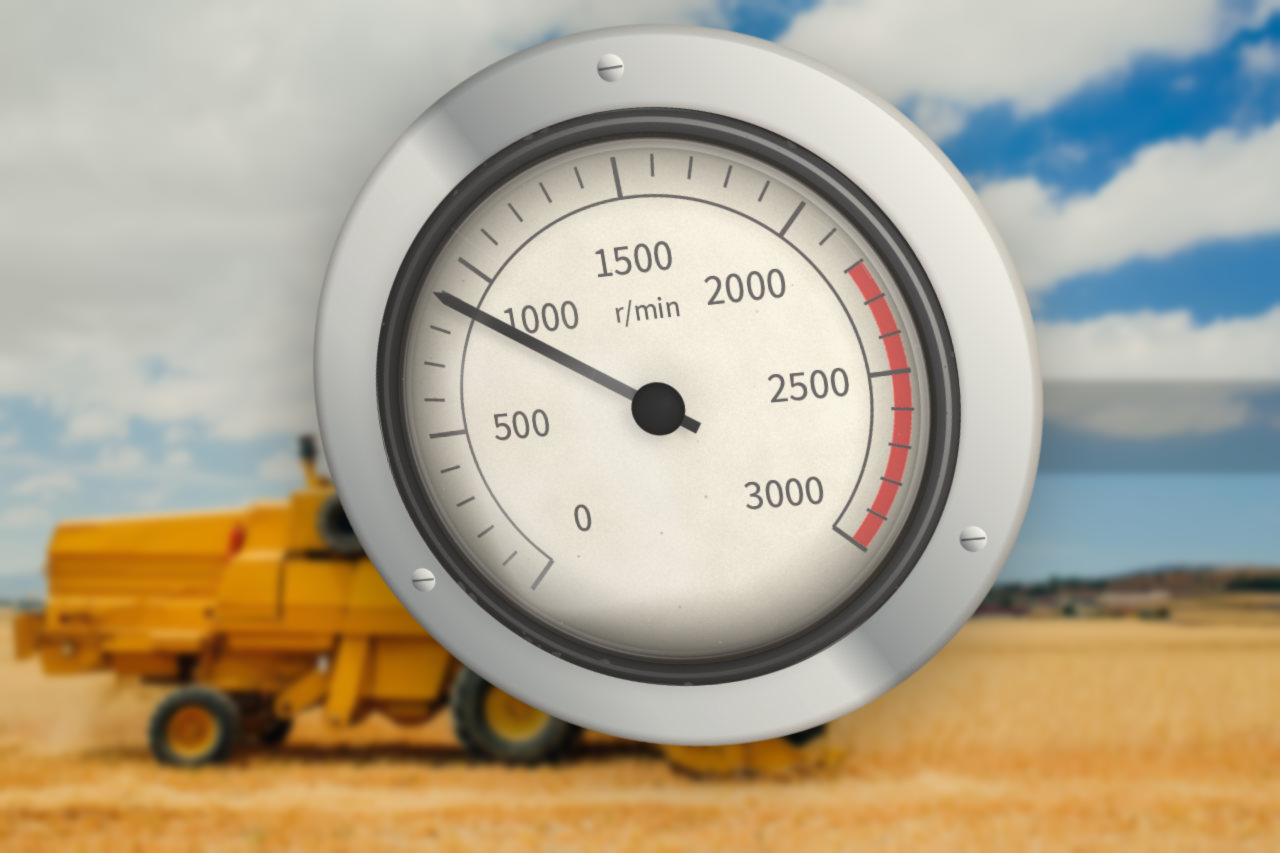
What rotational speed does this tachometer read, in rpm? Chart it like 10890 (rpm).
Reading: 900 (rpm)
